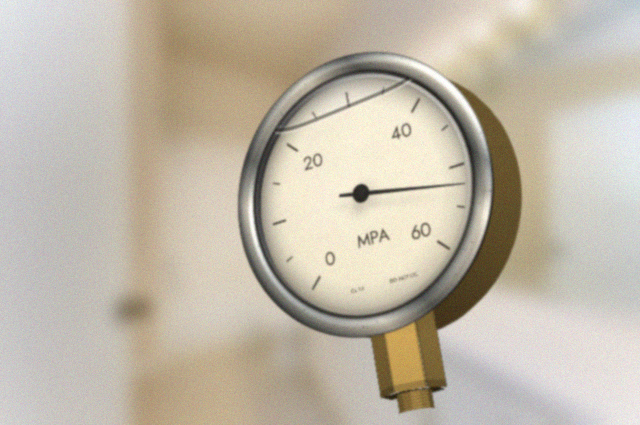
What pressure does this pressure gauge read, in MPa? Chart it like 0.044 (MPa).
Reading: 52.5 (MPa)
